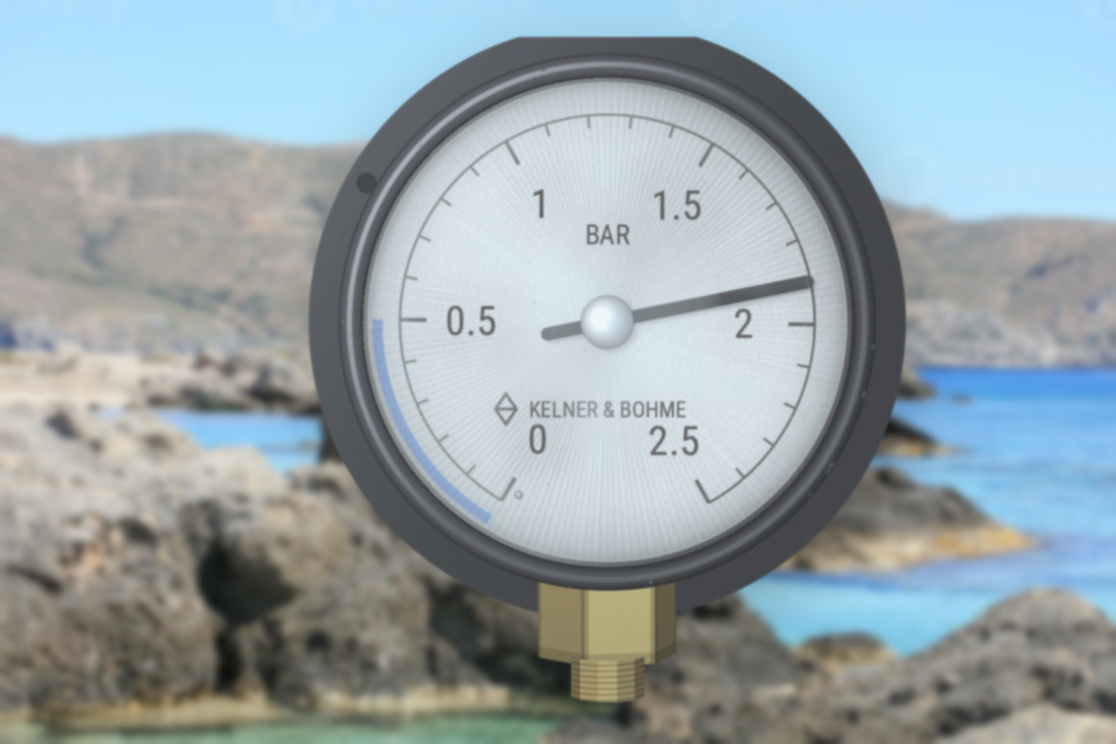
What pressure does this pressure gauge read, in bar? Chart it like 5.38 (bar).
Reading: 1.9 (bar)
